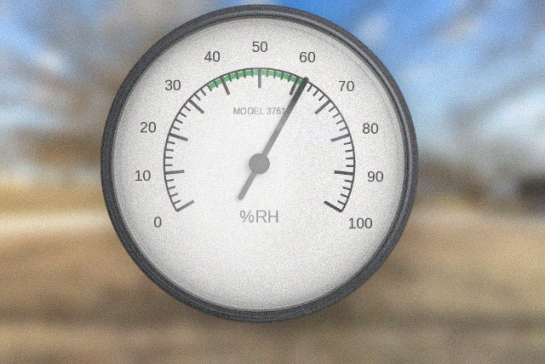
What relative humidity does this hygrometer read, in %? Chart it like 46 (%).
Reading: 62 (%)
